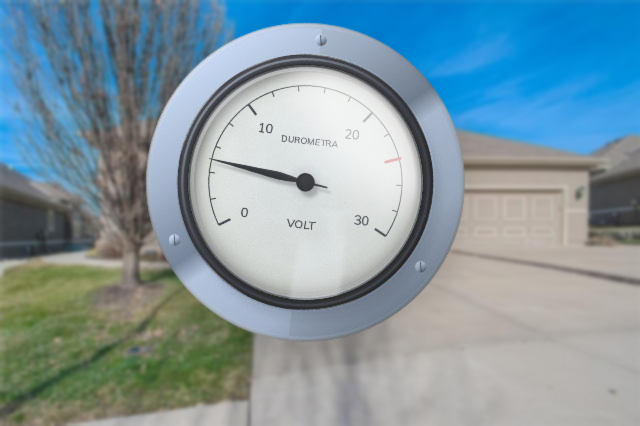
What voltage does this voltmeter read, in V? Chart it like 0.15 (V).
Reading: 5 (V)
